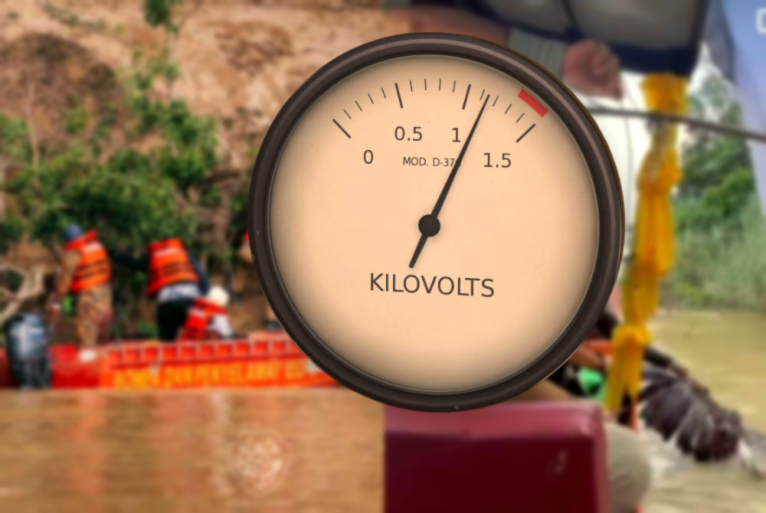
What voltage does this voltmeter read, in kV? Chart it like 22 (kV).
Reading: 1.15 (kV)
